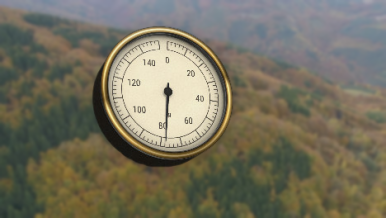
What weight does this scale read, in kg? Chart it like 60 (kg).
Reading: 78 (kg)
